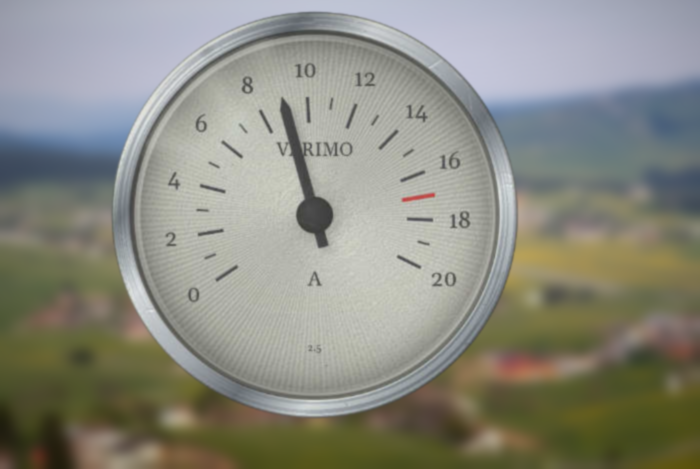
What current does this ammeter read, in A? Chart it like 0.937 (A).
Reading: 9 (A)
